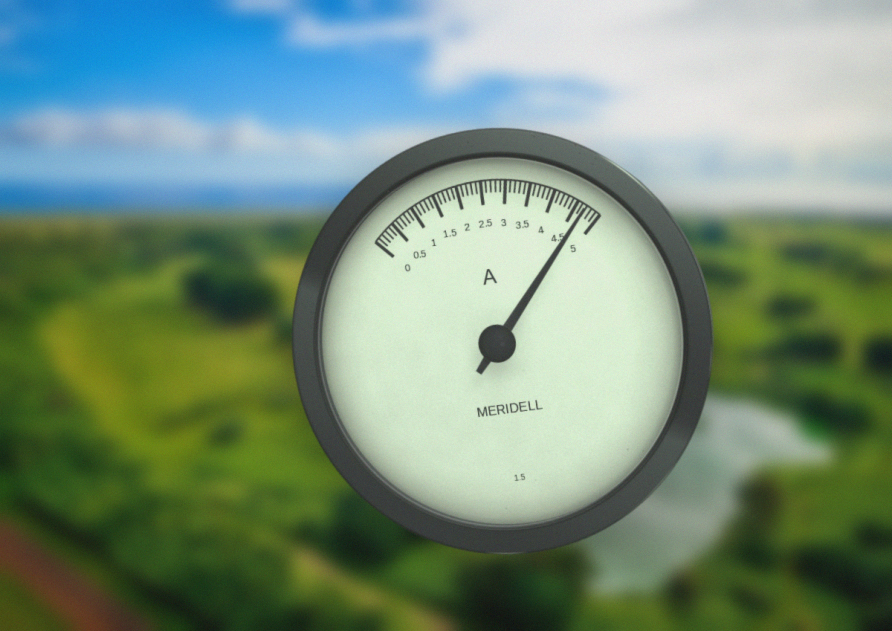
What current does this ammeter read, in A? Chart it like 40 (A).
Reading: 4.7 (A)
